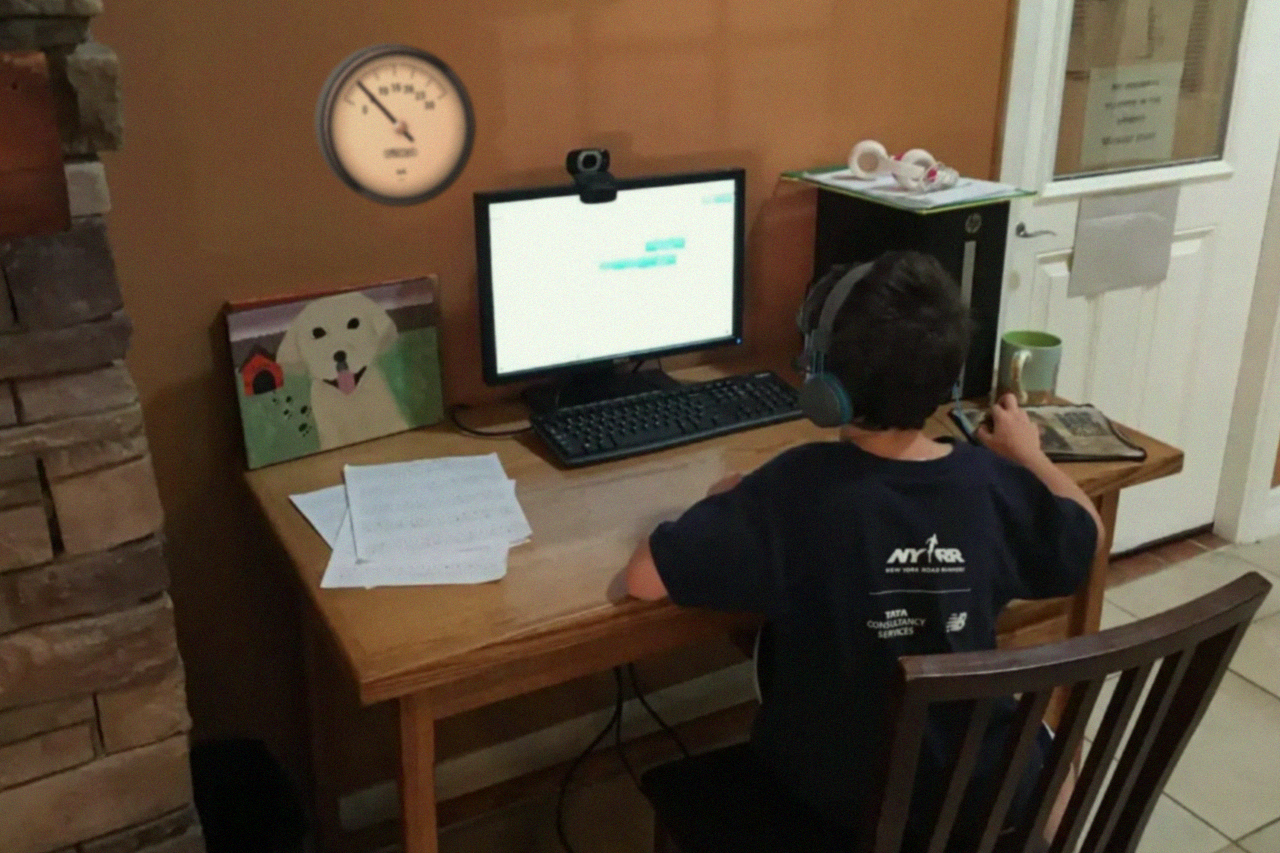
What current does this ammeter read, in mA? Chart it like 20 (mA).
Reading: 5 (mA)
